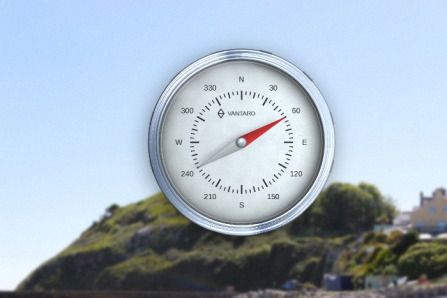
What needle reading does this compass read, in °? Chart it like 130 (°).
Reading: 60 (°)
